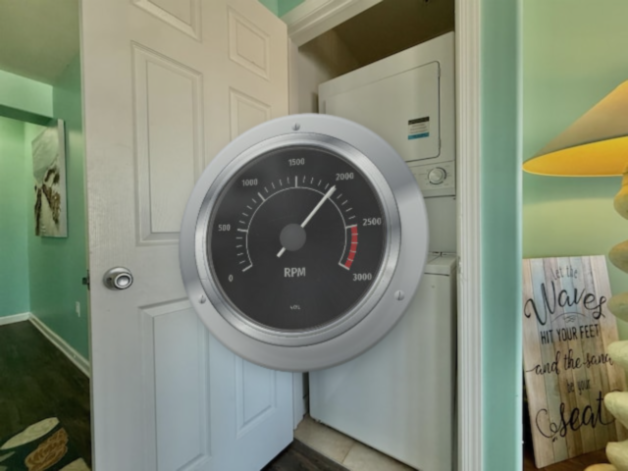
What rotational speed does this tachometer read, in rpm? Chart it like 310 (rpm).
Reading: 2000 (rpm)
